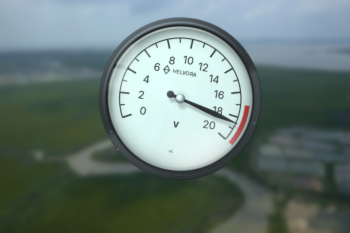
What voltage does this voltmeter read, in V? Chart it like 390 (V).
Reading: 18.5 (V)
